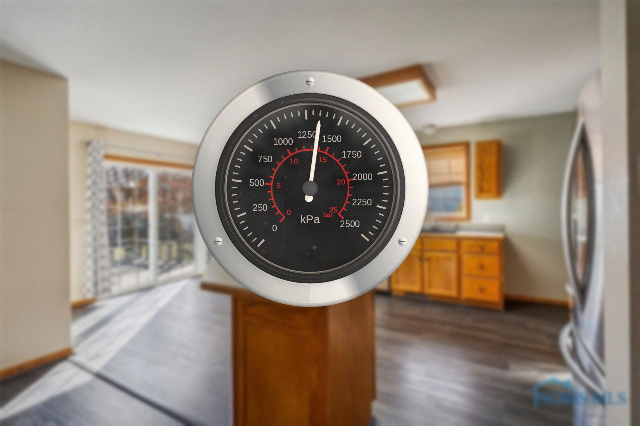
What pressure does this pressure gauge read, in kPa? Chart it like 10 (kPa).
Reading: 1350 (kPa)
